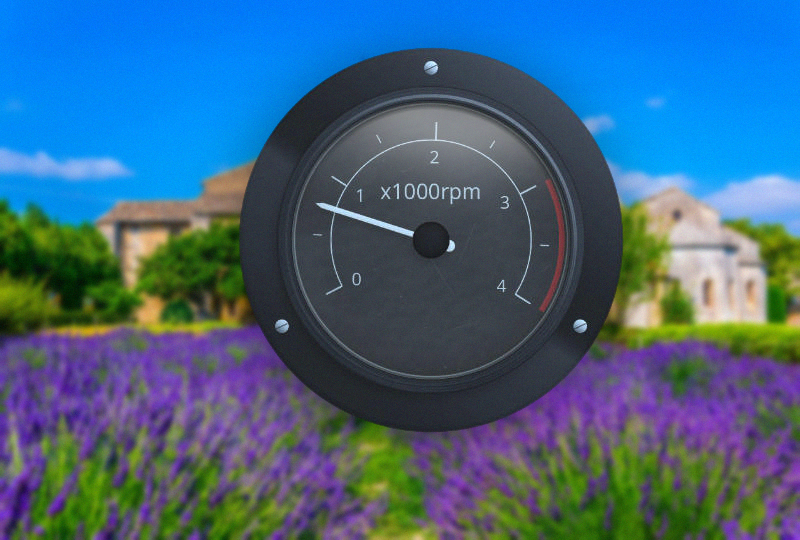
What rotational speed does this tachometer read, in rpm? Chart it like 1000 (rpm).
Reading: 750 (rpm)
